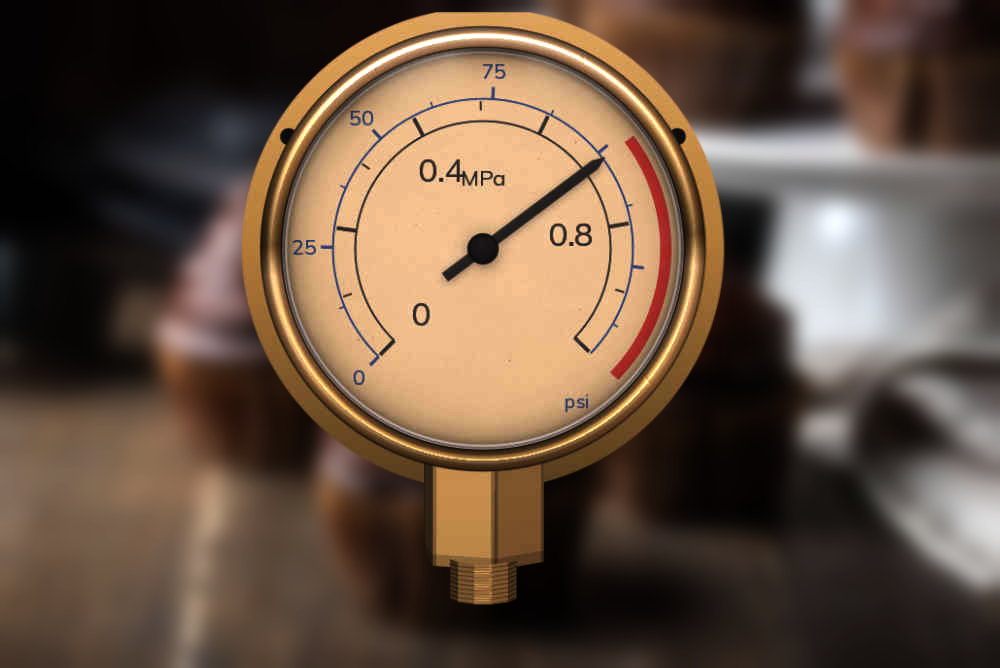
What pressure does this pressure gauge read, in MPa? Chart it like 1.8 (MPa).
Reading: 0.7 (MPa)
